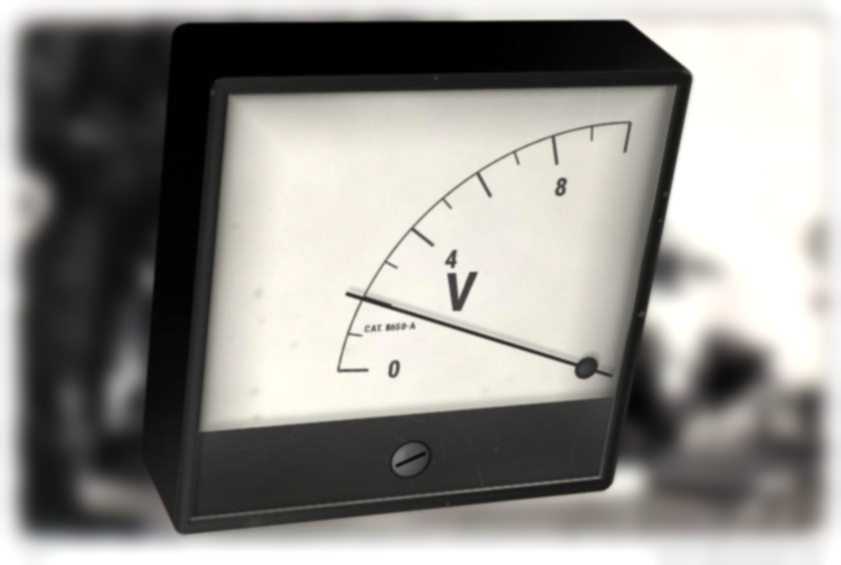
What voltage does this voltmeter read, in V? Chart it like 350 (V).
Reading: 2 (V)
